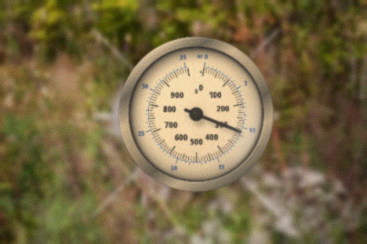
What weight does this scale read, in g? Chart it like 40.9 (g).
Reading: 300 (g)
